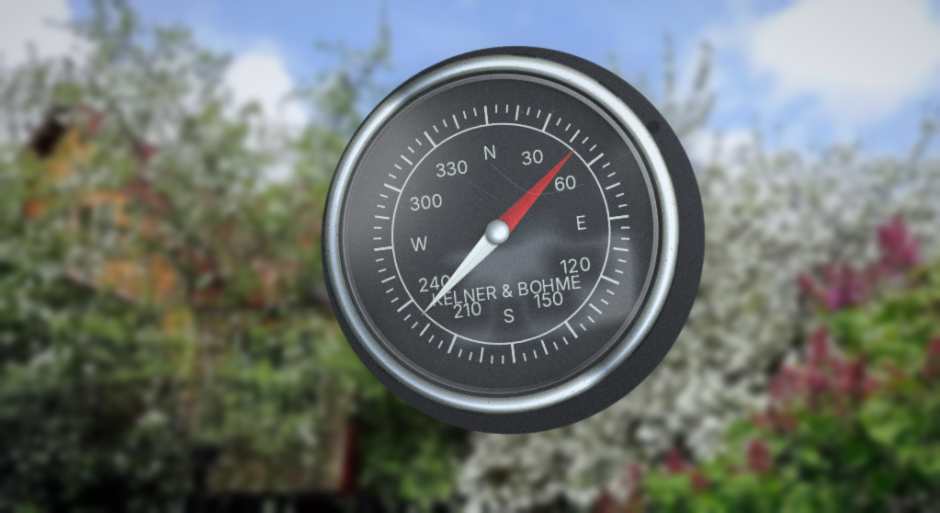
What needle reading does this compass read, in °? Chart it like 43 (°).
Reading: 50 (°)
